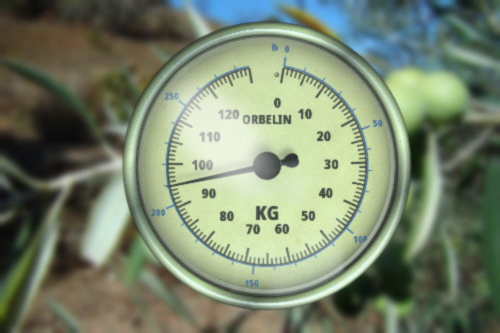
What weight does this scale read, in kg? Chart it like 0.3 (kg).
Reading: 95 (kg)
